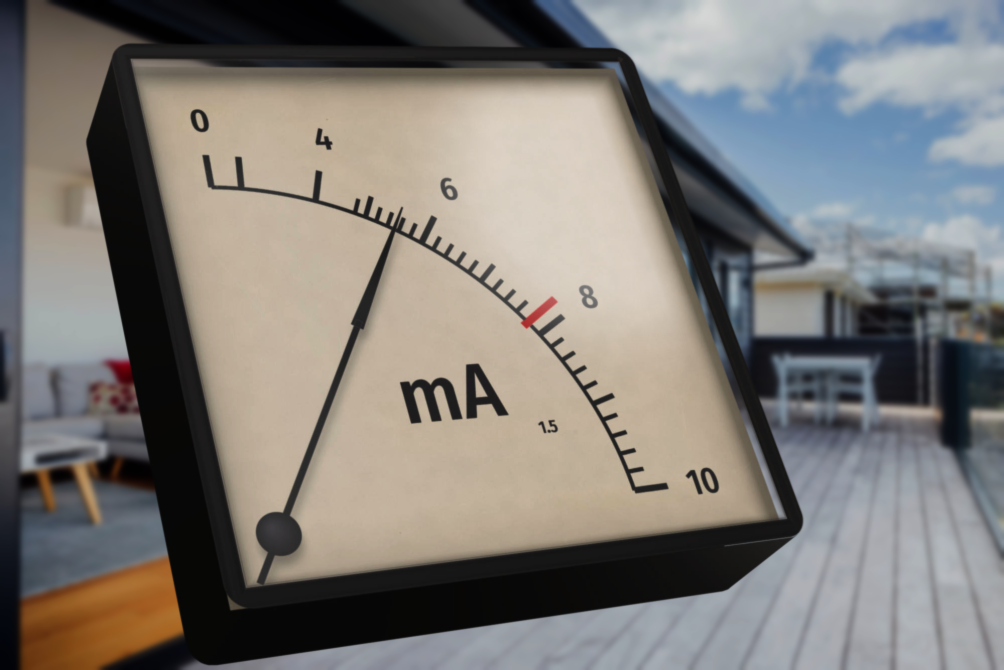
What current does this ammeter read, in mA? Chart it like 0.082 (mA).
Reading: 5.5 (mA)
